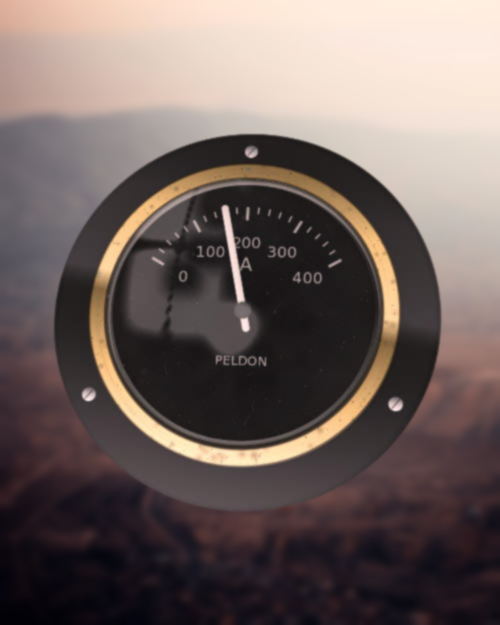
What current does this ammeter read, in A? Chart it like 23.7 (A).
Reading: 160 (A)
